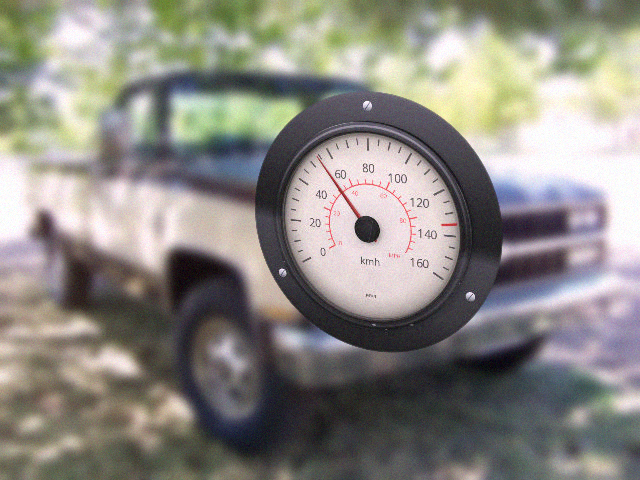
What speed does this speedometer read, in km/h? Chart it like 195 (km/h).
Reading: 55 (km/h)
